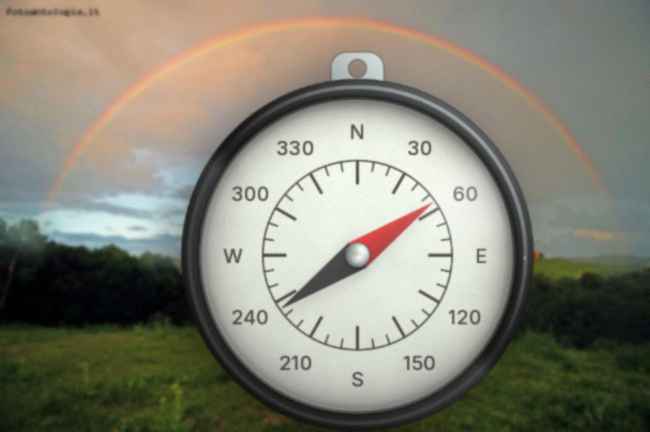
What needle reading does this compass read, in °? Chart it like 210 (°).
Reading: 55 (°)
